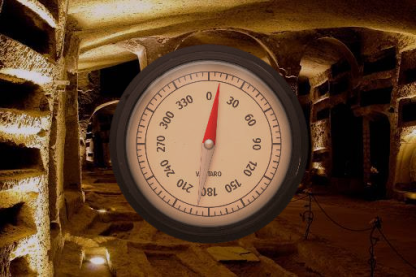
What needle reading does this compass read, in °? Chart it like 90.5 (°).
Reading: 10 (°)
